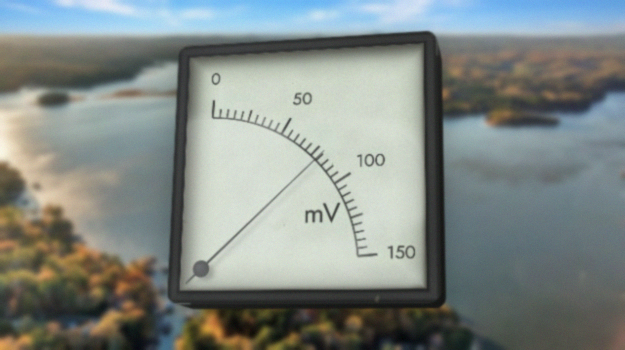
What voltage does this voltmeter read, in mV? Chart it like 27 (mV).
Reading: 80 (mV)
